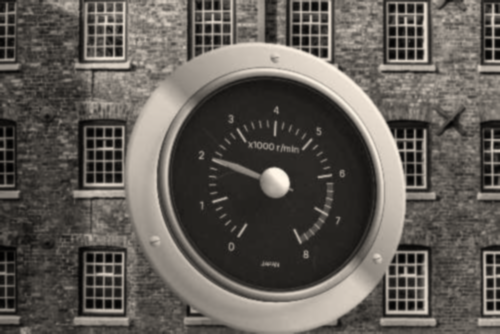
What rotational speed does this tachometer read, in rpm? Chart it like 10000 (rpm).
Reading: 2000 (rpm)
